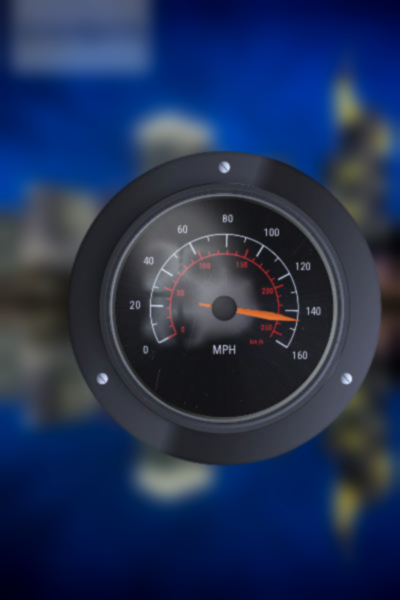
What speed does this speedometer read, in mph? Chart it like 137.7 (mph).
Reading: 145 (mph)
